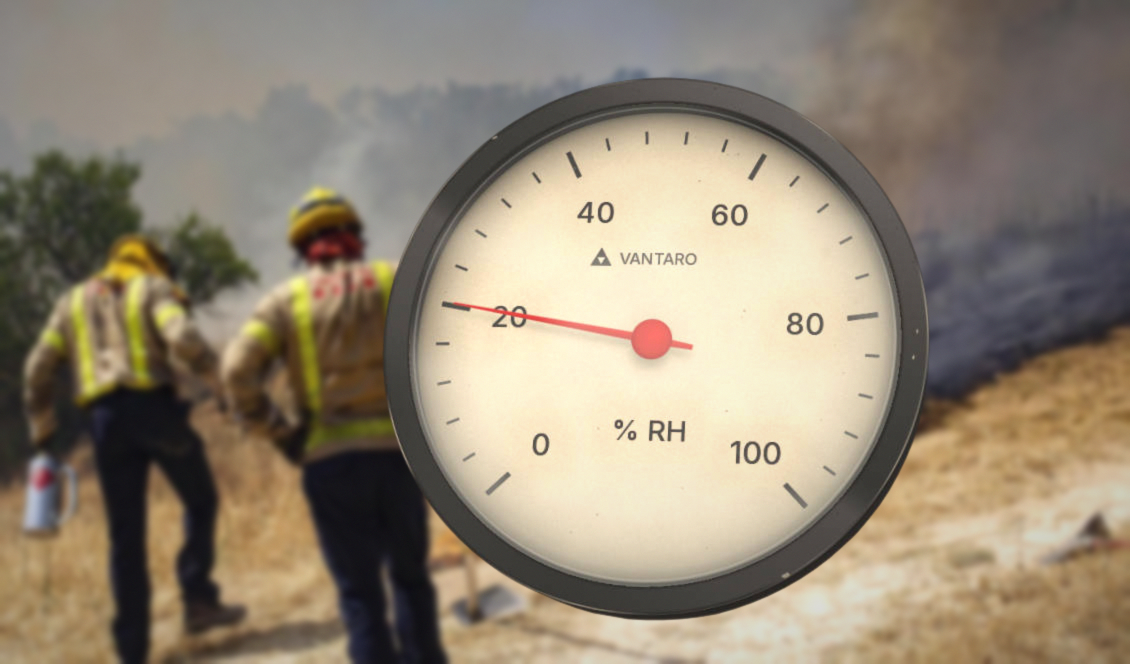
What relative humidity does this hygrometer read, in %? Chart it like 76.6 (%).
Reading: 20 (%)
